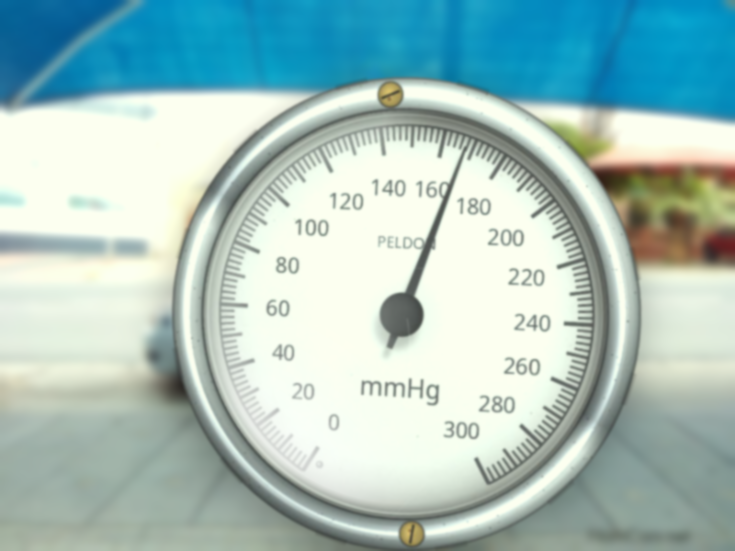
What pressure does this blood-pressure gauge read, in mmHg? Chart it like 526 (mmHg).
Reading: 168 (mmHg)
